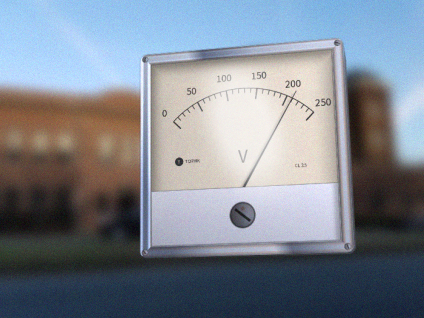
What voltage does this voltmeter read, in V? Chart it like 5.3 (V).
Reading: 210 (V)
